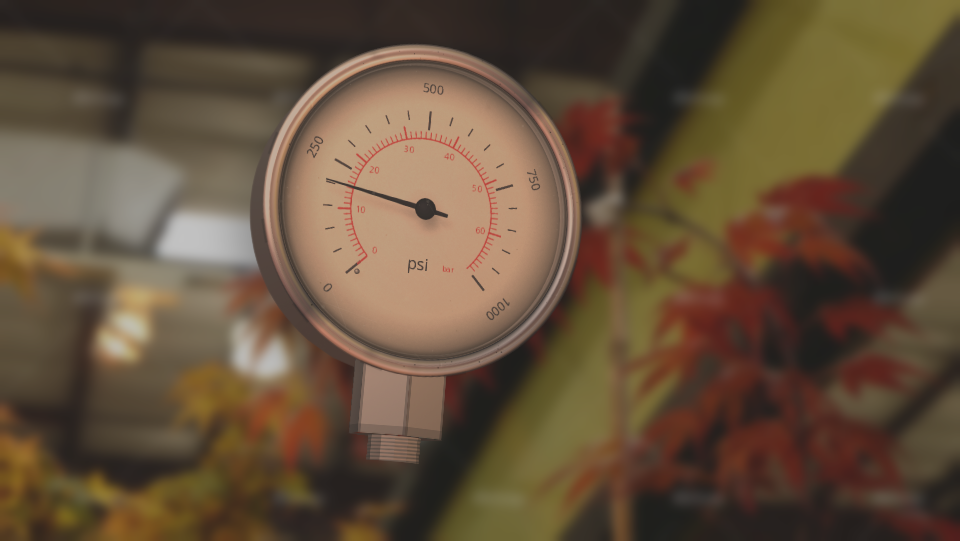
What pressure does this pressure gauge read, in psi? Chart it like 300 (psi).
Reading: 200 (psi)
